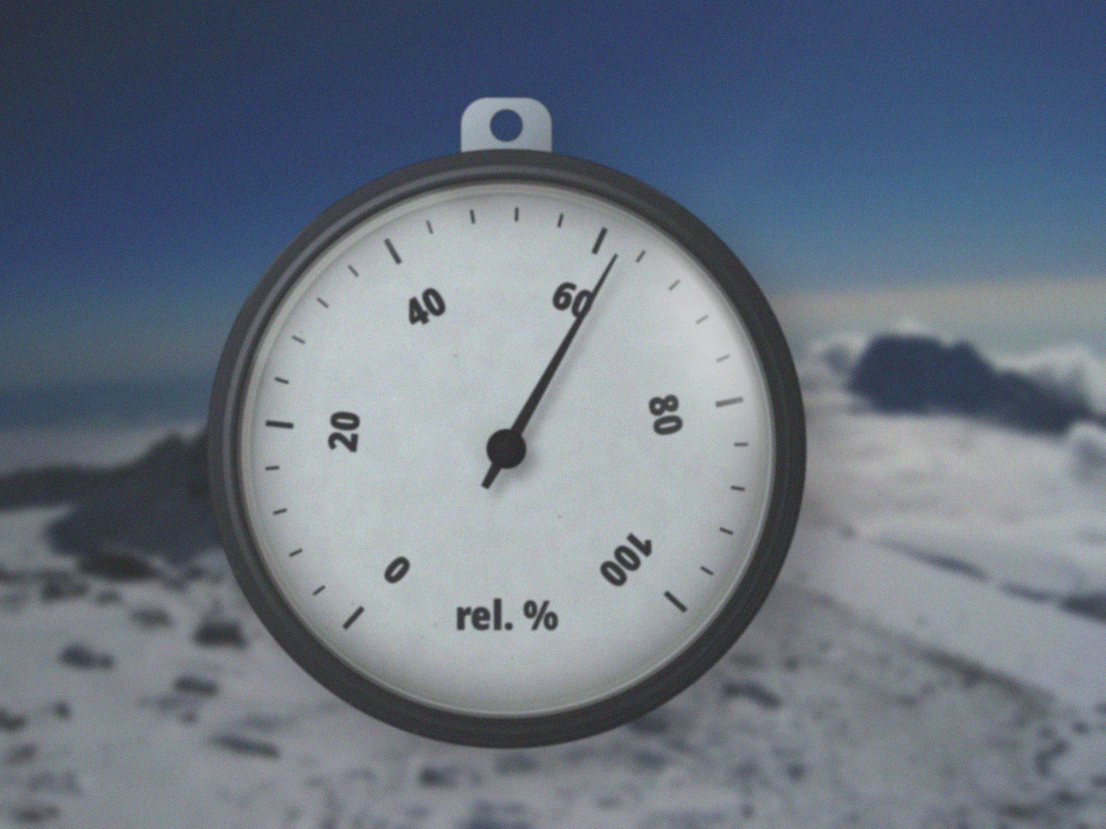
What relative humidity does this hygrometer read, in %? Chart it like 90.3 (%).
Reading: 62 (%)
